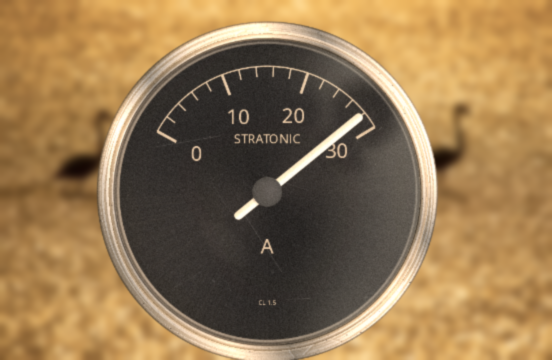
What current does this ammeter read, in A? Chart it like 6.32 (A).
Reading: 28 (A)
